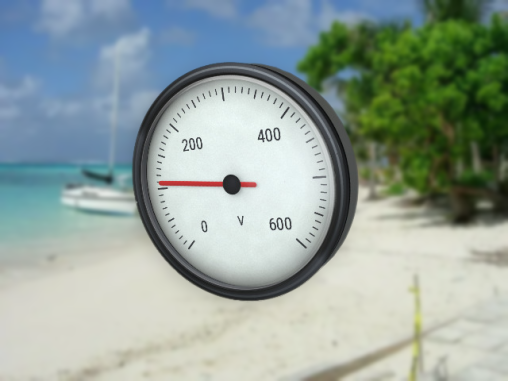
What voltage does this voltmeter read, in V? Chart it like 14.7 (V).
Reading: 110 (V)
